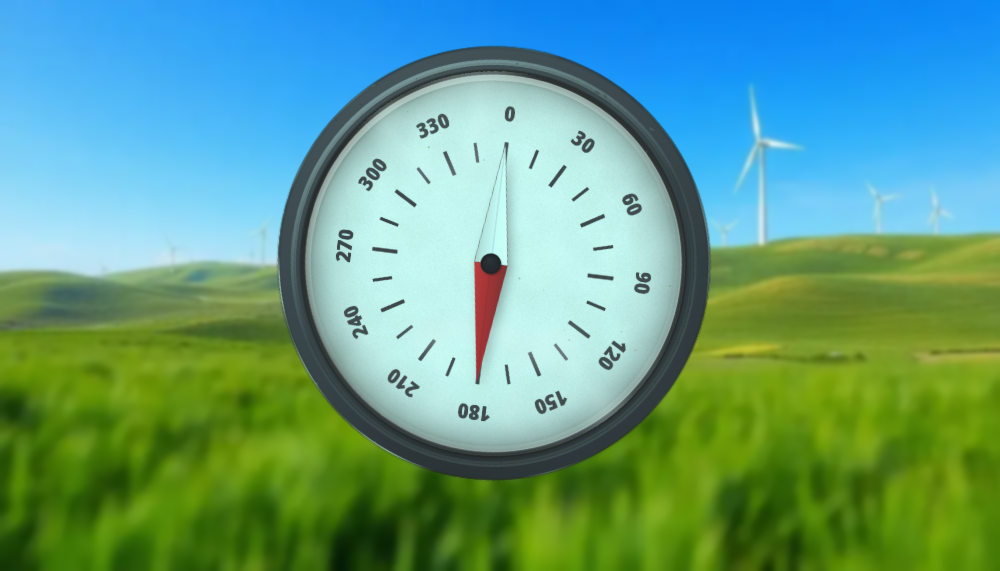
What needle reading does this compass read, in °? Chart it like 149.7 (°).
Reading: 180 (°)
